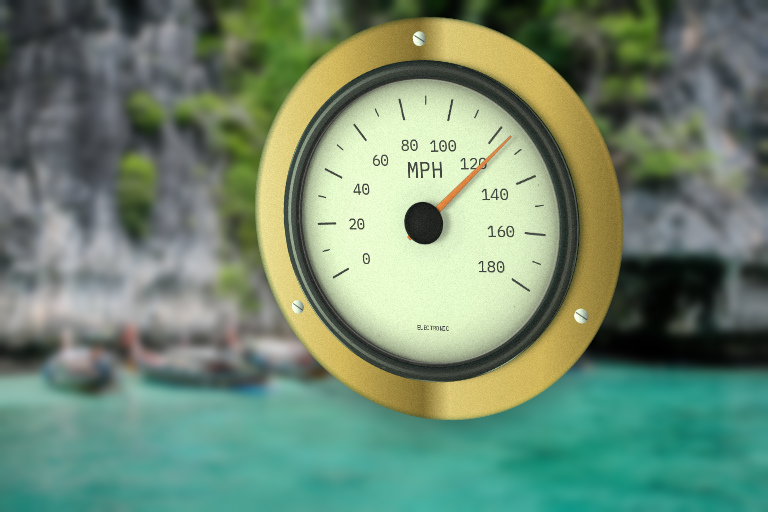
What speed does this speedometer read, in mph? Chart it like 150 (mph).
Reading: 125 (mph)
